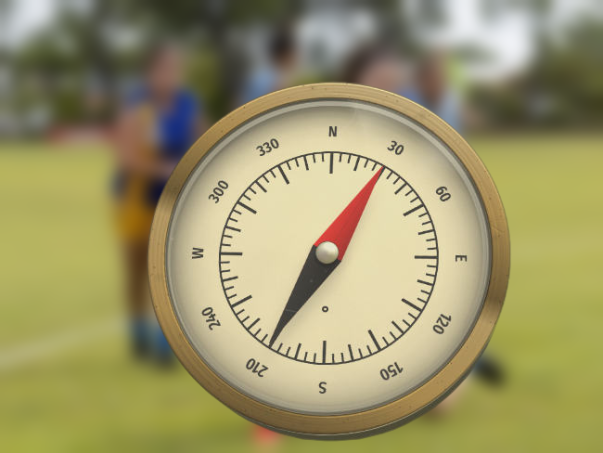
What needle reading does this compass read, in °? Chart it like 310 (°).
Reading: 30 (°)
